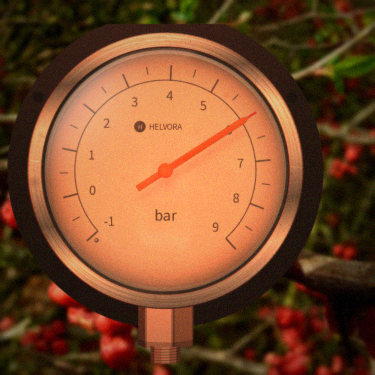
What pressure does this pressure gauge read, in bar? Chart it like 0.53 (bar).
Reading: 6 (bar)
